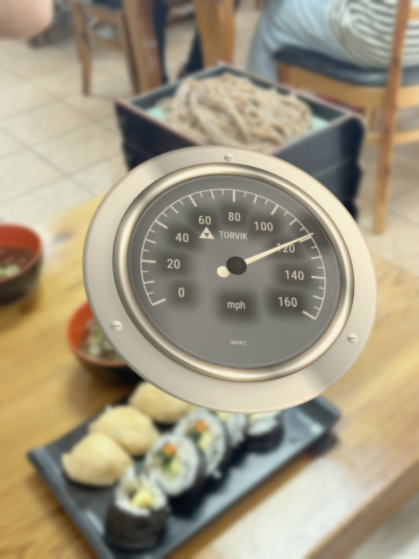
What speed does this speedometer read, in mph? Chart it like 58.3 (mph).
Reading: 120 (mph)
